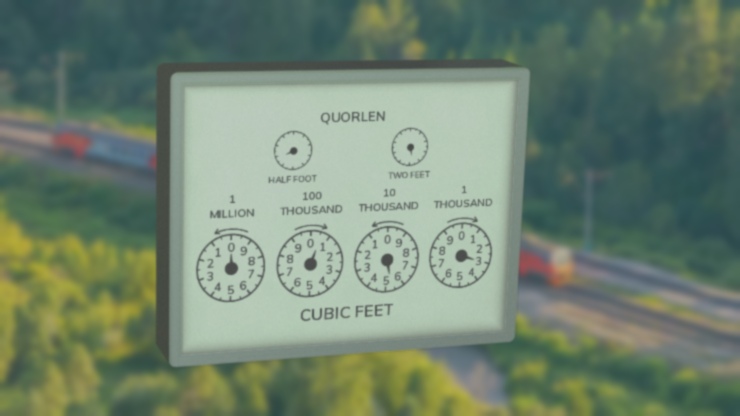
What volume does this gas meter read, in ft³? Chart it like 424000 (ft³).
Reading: 5300 (ft³)
